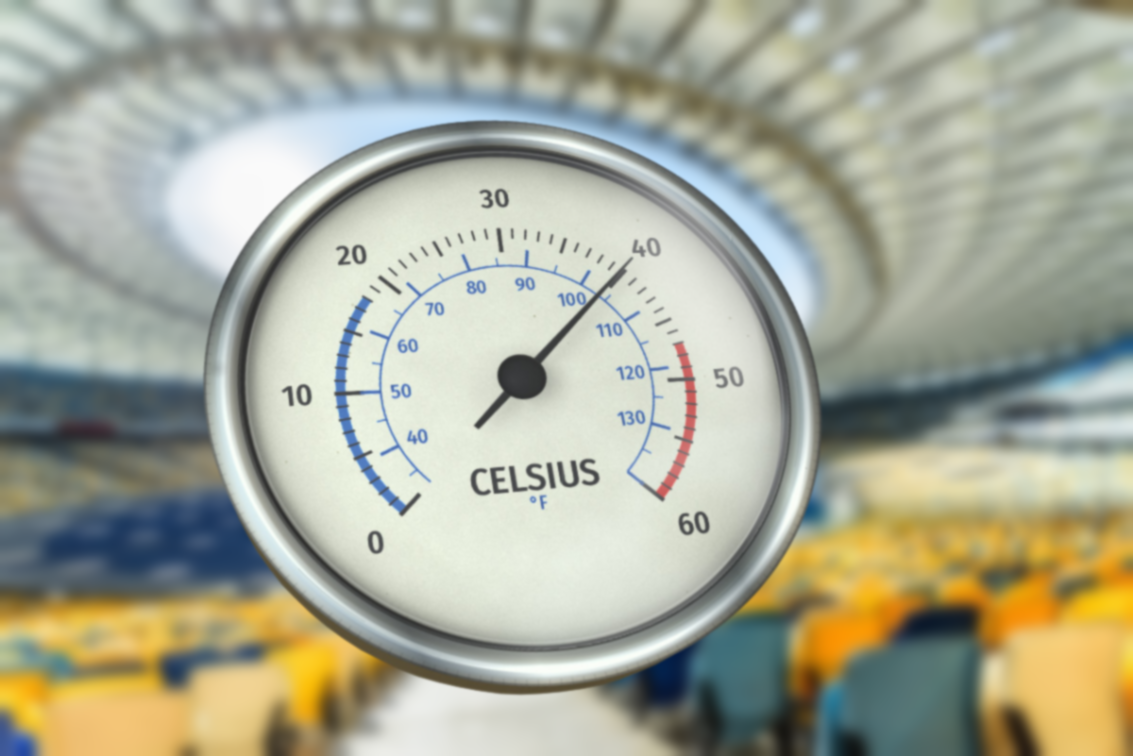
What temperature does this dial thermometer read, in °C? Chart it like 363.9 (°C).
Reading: 40 (°C)
